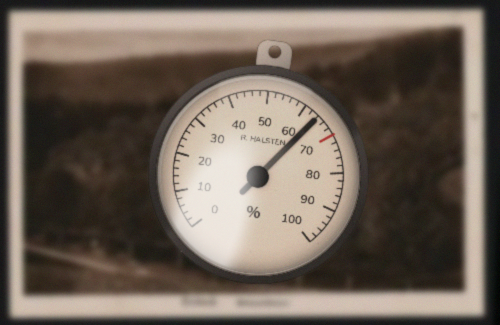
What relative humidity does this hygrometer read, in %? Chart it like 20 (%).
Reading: 64 (%)
